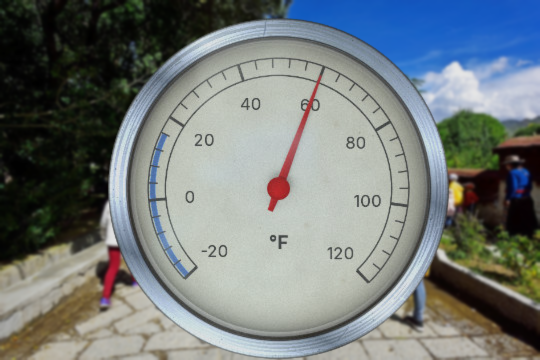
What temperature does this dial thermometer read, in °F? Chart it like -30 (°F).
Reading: 60 (°F)
